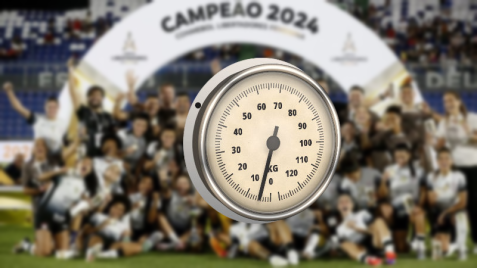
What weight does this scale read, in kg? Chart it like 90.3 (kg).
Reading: 5 (kg)
